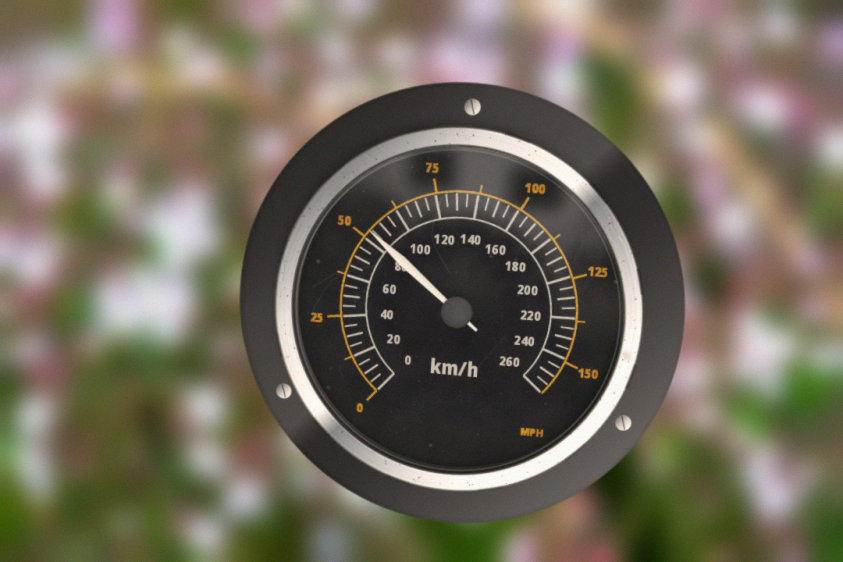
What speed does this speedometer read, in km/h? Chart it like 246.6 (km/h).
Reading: 85 (km/h)
